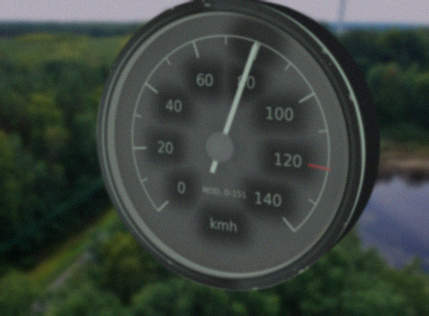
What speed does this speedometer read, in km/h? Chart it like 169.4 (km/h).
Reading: 80 (km/h)
